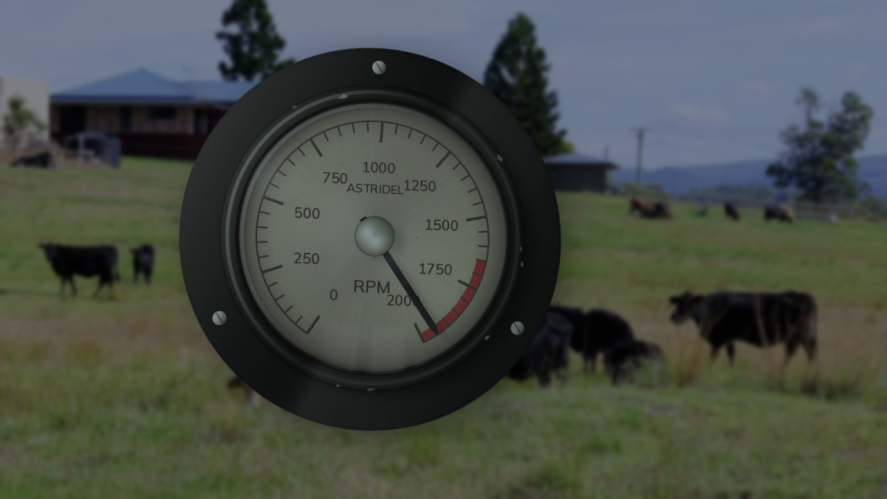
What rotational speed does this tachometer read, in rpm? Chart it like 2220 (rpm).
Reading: 1950 (rpm)
